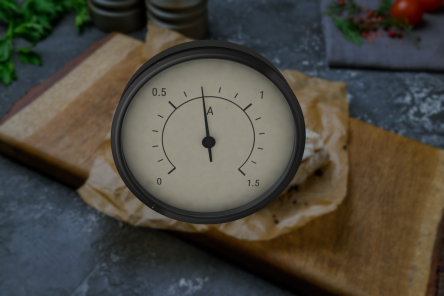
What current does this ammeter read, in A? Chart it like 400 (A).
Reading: 0.7 (A)
